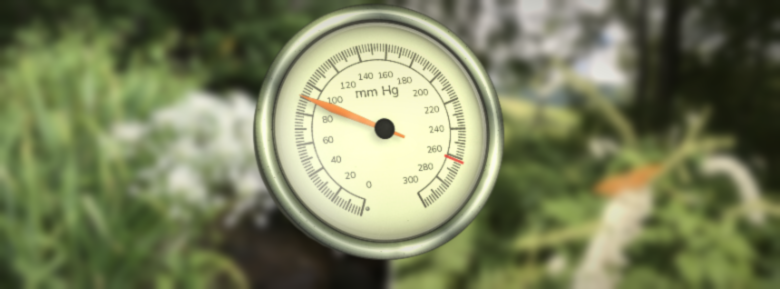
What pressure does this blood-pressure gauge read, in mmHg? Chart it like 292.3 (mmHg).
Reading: 90 (mmHg)
